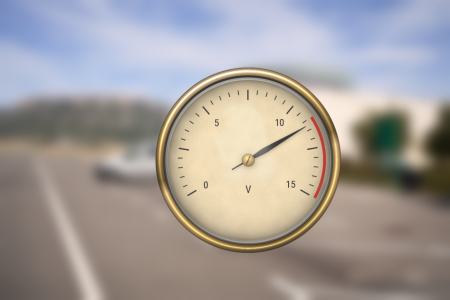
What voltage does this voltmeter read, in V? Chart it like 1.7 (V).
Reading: 11.25 (V)
